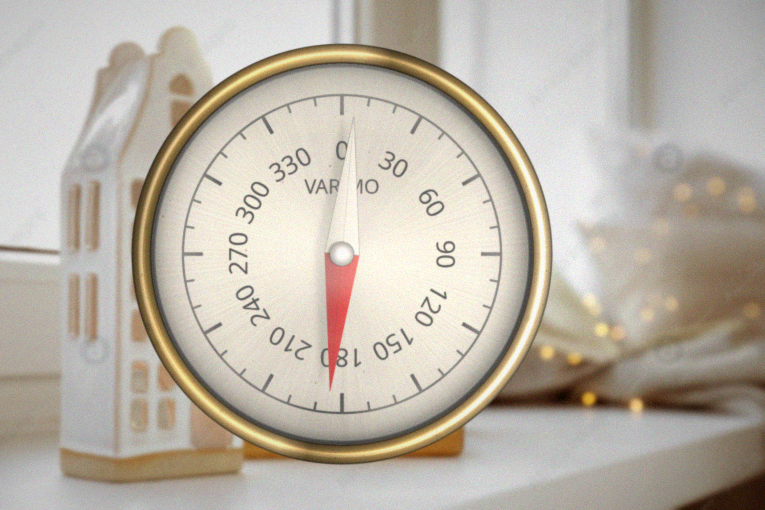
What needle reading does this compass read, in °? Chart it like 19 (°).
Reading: 185 (°)
